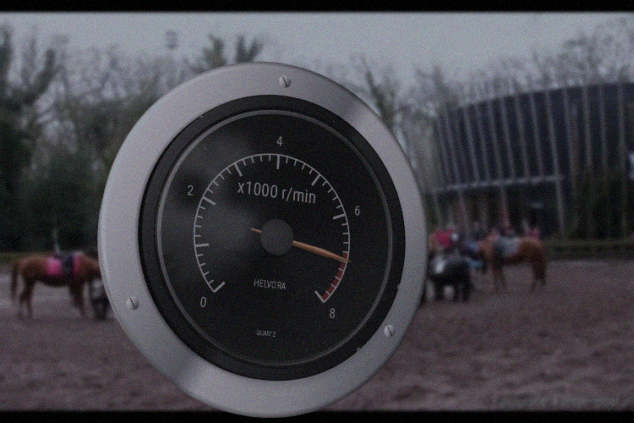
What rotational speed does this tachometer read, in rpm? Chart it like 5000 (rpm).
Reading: 7000 (rpm)
